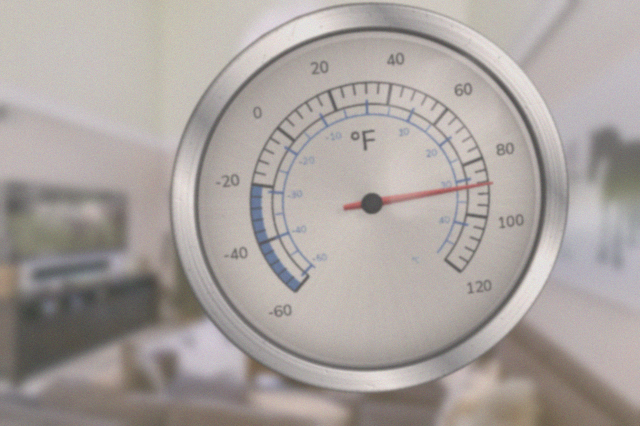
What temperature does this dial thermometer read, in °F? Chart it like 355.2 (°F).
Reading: 88 (°F)
